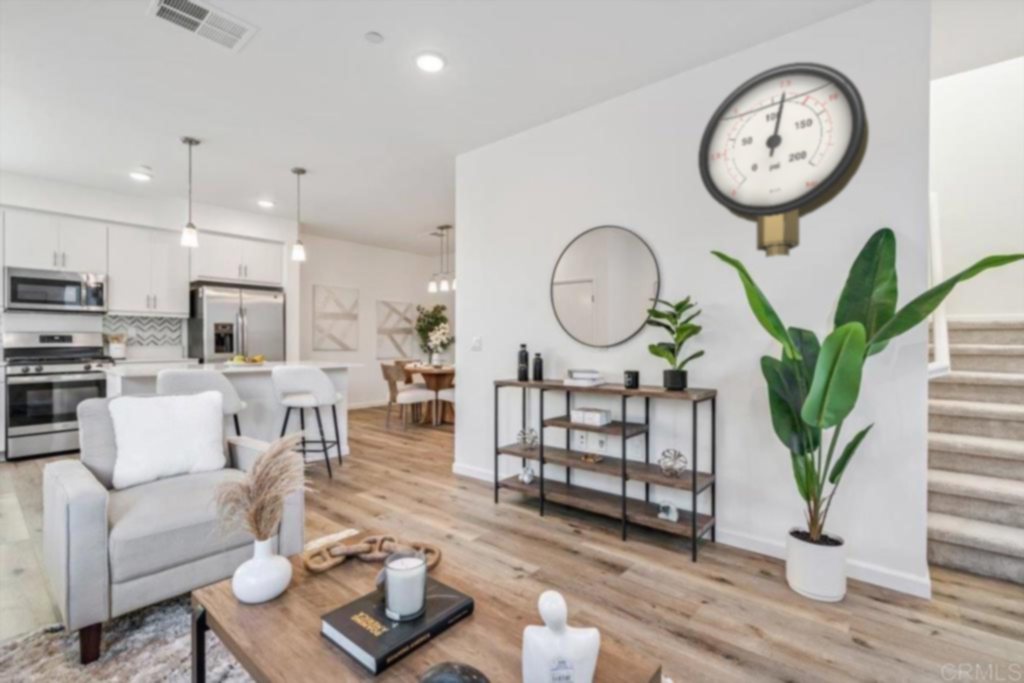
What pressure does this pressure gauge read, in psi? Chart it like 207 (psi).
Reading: 110 (psi)
